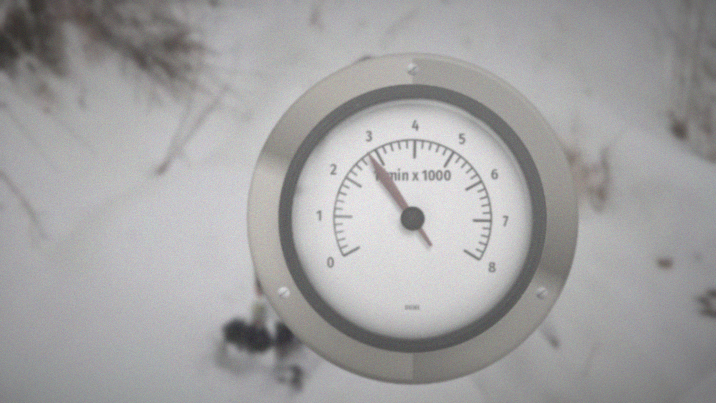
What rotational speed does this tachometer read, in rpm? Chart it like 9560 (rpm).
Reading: 2800 (rpm)
